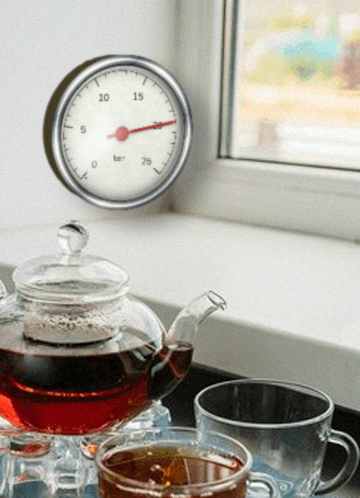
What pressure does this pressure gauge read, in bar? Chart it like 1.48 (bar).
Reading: 20 (bar)
